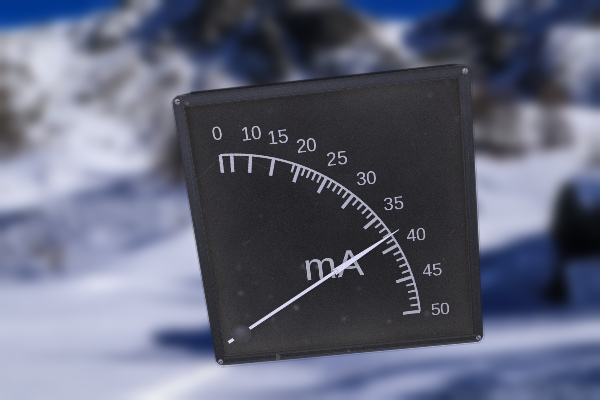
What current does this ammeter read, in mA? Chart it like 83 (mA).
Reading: 38 (mA)
